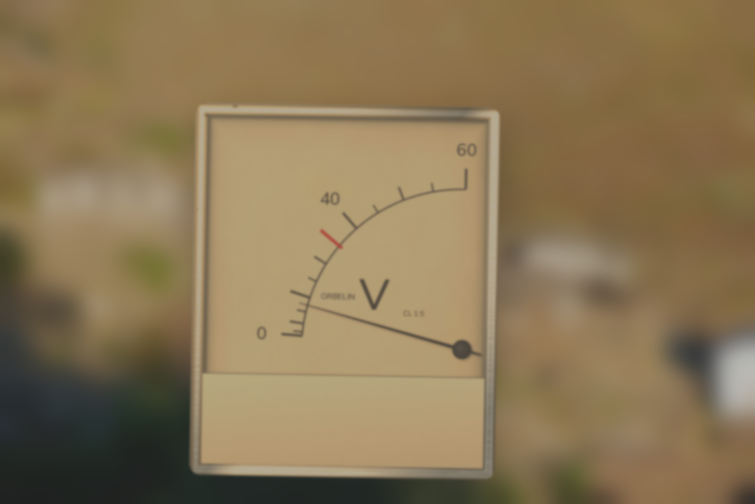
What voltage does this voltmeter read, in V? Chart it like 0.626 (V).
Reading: 17.5 (V)
